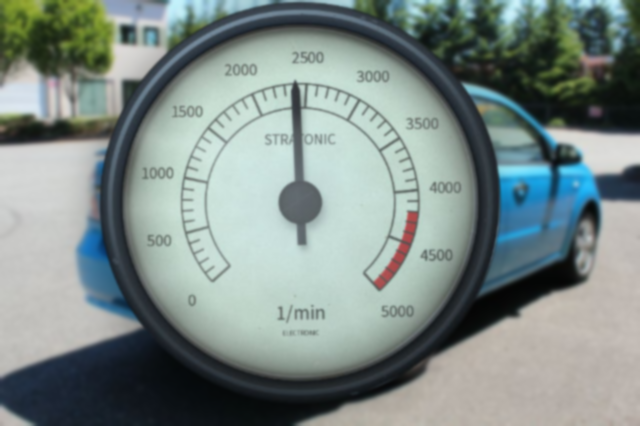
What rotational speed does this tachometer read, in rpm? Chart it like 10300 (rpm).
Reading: 2400 (rpm)
